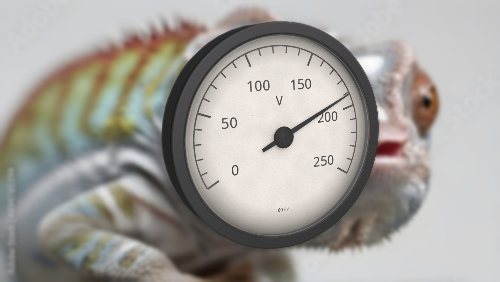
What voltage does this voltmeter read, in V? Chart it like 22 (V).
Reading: 190 (V)
